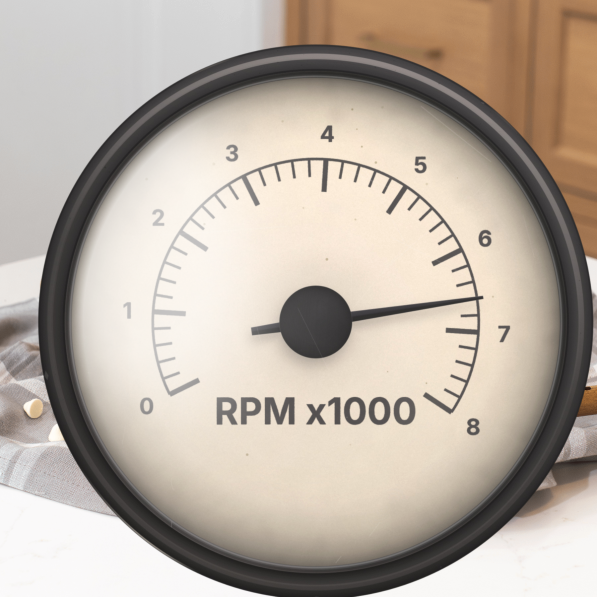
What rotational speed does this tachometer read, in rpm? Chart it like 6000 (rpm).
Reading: 6600 (rpm)
